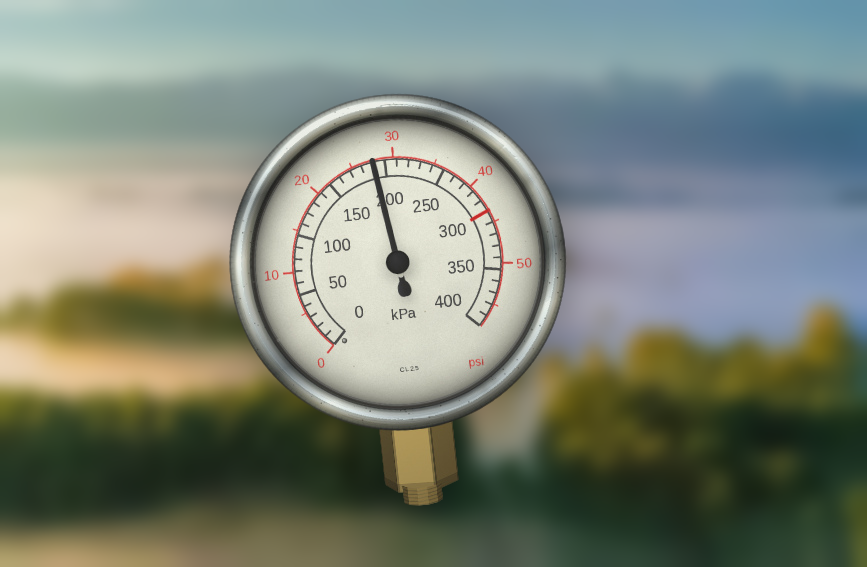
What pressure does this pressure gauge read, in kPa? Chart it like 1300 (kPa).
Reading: 190 (kPa)
